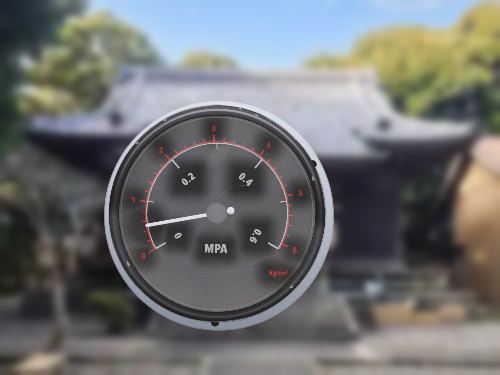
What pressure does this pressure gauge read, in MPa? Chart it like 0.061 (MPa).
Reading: 0.05 (MPa)
